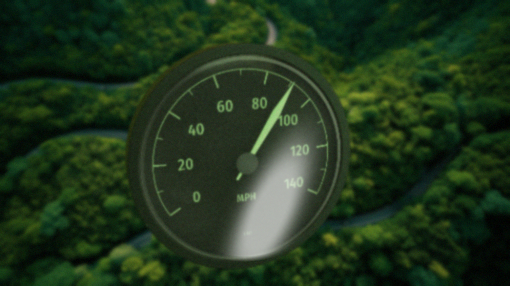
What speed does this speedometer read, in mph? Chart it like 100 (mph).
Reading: 90 (mph)
